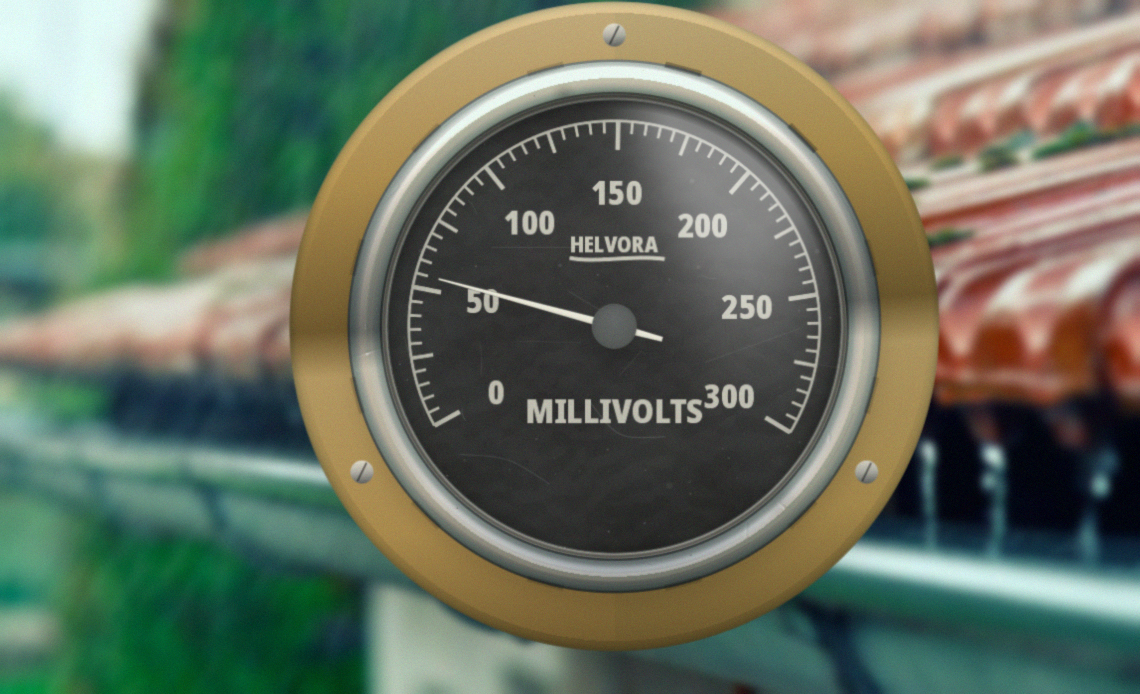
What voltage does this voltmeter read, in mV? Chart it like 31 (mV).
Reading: 55 (mV)
